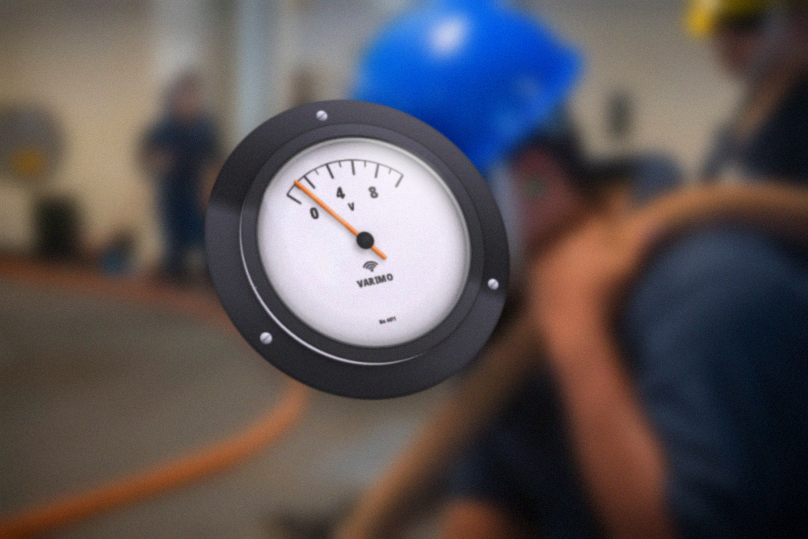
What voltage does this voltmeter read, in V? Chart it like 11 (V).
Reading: 1 (V)
